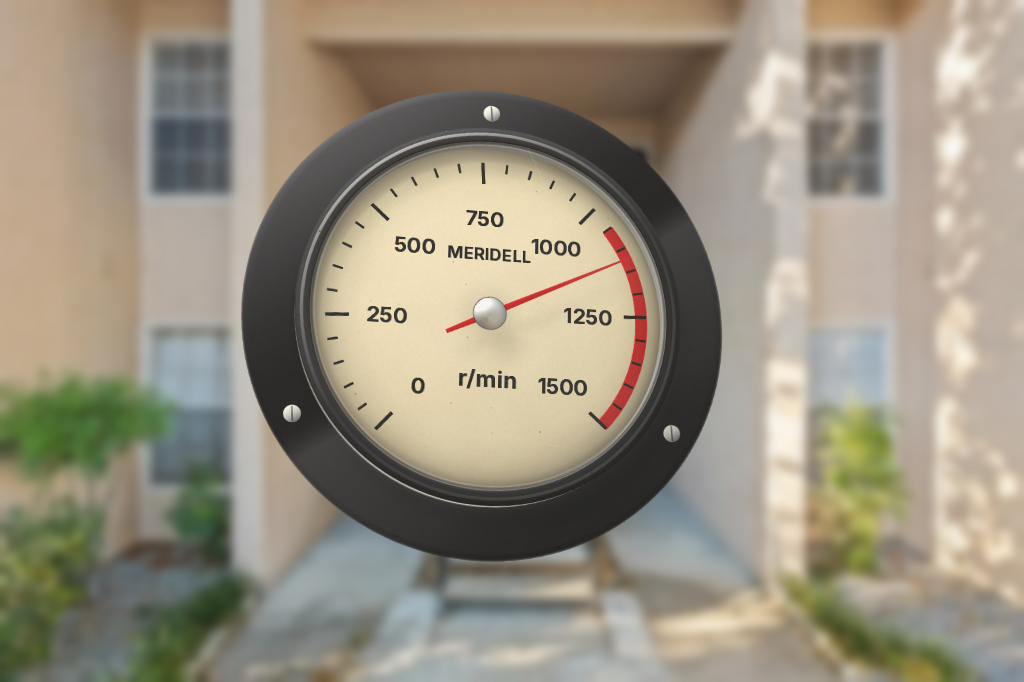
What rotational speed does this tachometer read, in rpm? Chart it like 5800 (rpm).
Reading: 1125 (rpm)
